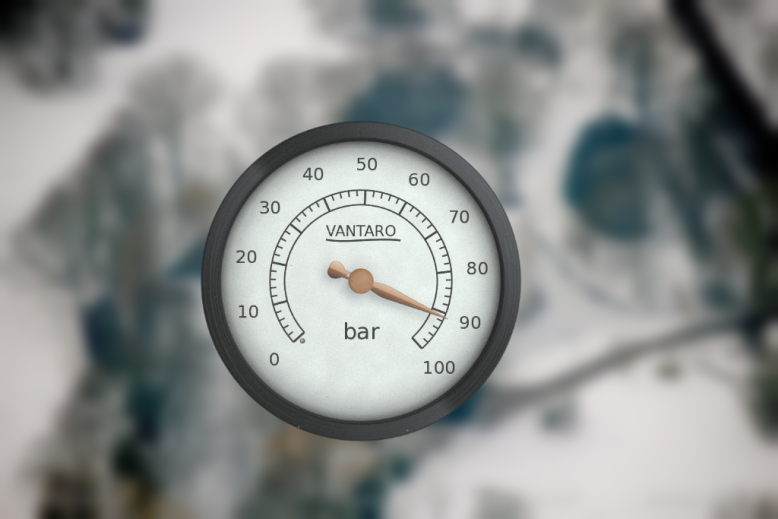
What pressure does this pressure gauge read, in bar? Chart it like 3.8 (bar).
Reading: 91 (bar)
